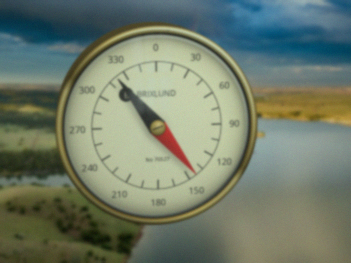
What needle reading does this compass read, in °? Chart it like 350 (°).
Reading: 142.5 (°)
